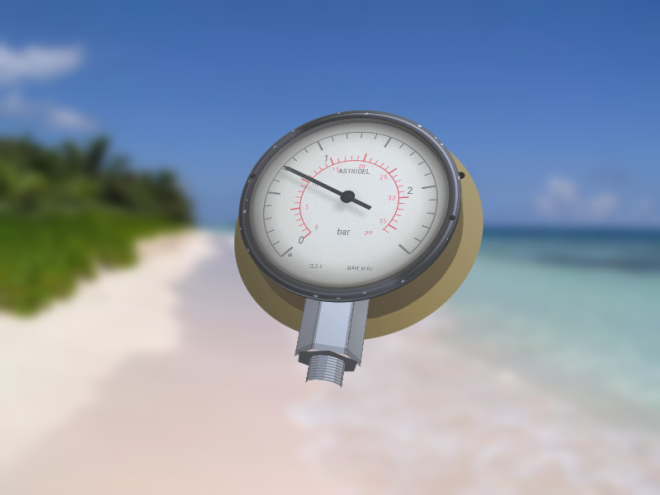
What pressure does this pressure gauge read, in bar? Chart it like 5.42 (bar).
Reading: 0.7 (bar)
